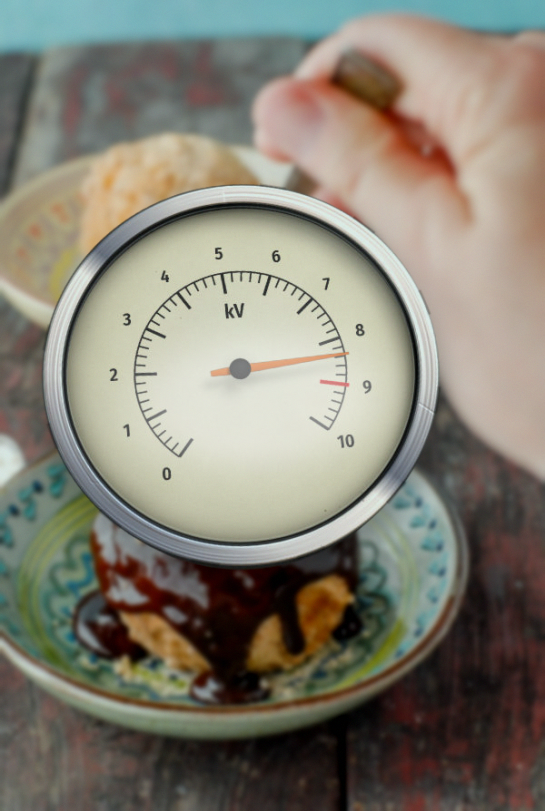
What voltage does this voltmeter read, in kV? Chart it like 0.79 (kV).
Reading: 8.4 (kV)
